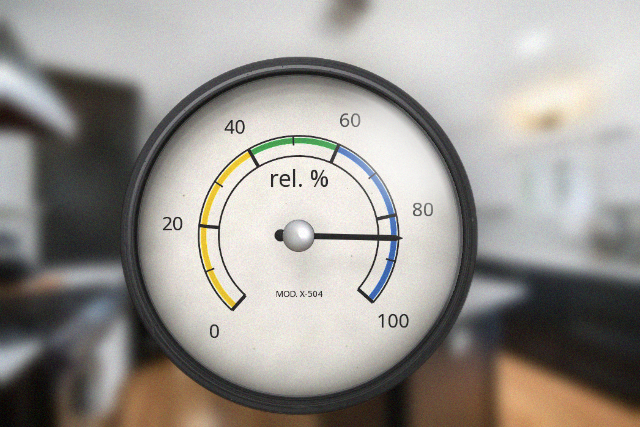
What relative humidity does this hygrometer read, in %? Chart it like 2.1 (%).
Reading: 85 (%)
